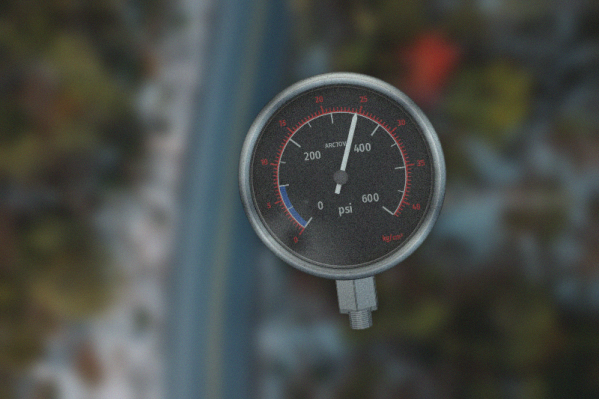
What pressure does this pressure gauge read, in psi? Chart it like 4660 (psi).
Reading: 350 (psi)
